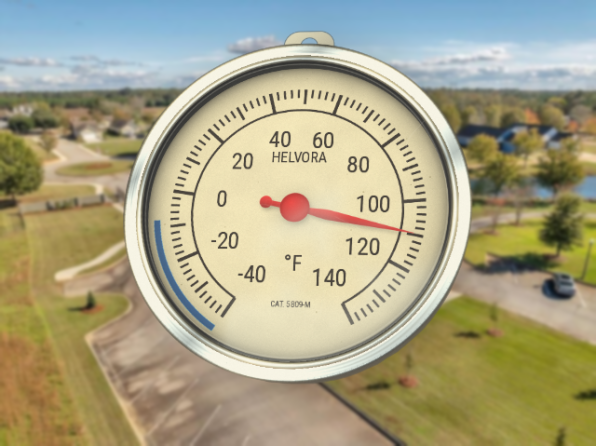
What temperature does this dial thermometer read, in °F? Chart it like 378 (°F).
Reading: 110 (°F)
